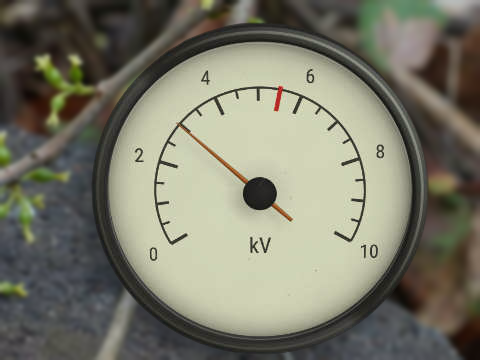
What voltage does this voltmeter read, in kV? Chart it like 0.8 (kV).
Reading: 3 (kV)
